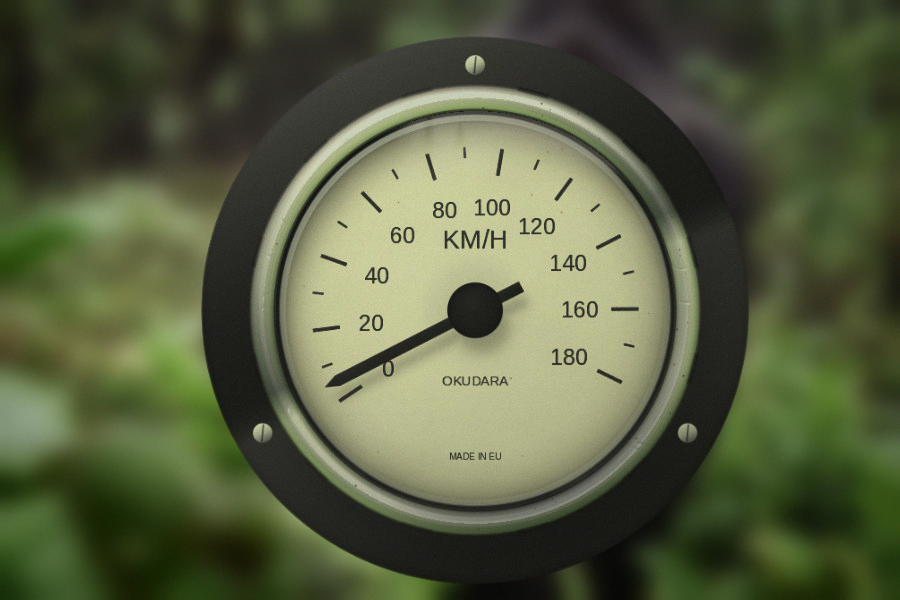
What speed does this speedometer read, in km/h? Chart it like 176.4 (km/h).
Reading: 5 (km/h)
